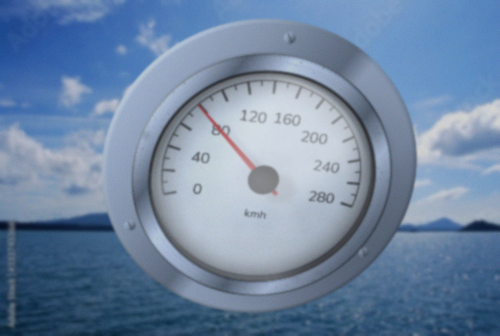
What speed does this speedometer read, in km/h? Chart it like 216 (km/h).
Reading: 80 (km/h)
